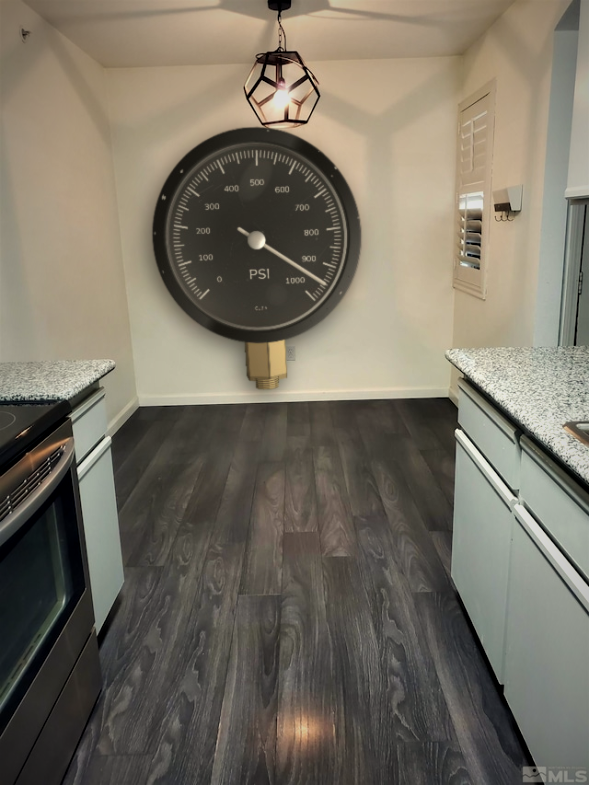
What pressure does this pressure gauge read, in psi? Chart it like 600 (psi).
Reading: 950 (psi)
